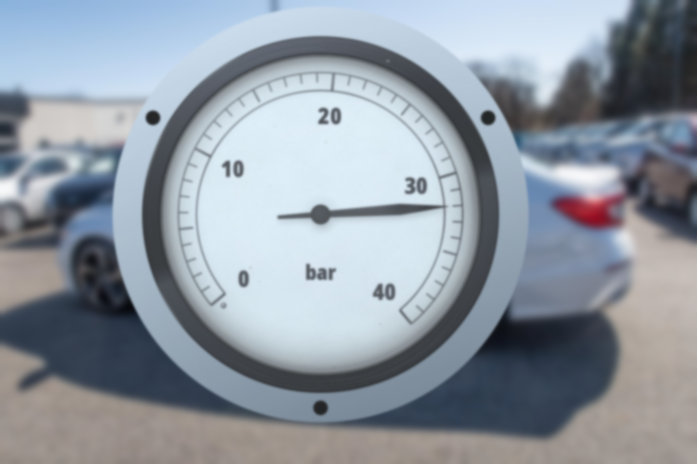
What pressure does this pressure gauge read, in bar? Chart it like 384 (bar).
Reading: 32 (bar)
